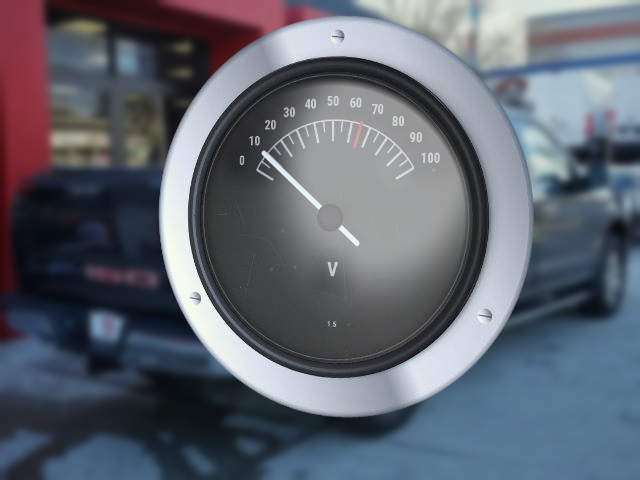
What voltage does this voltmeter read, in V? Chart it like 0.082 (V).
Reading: 10 (V)
